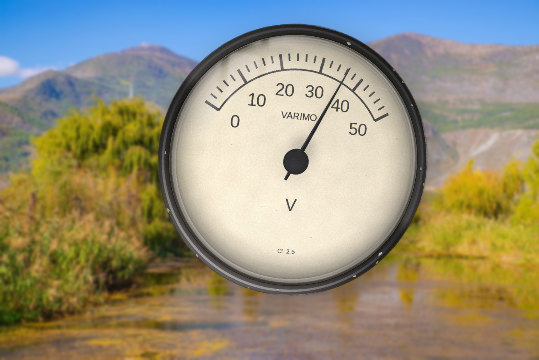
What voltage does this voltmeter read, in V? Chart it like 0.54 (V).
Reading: 36 (V)
